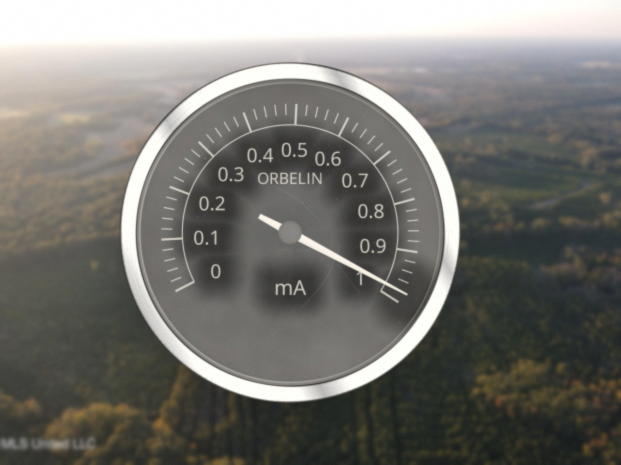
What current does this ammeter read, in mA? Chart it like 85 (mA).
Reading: 0.98 (mA)
